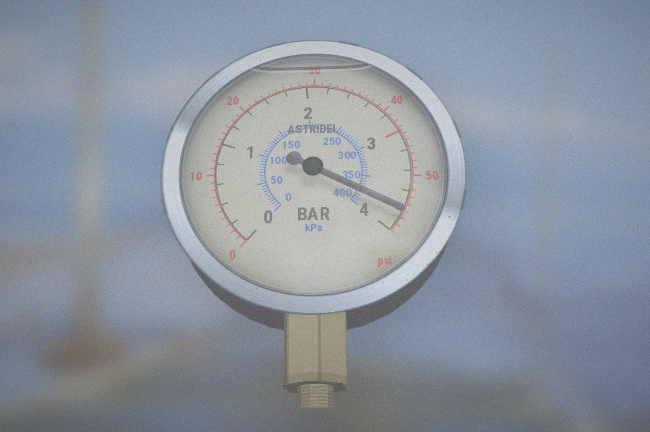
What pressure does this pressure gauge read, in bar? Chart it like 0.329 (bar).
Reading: 3.8 (bar)
